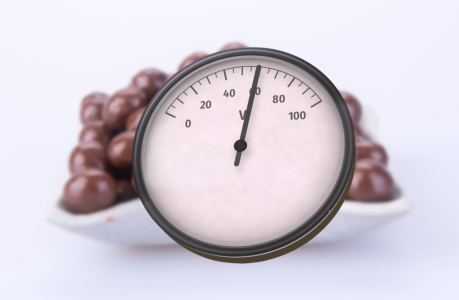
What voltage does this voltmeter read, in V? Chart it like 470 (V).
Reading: 60 (V)
